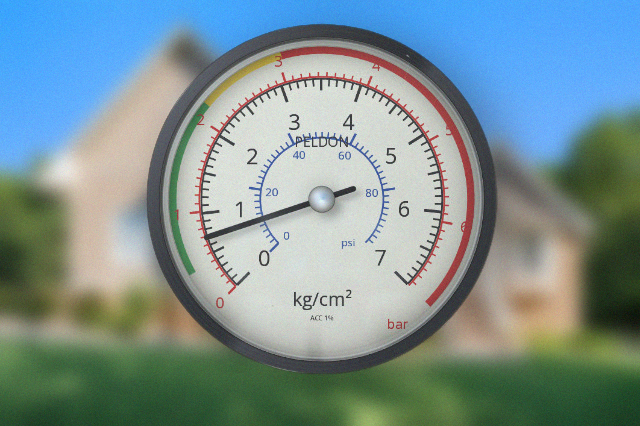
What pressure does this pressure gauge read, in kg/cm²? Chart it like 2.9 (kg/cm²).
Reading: 0.7 (kg/cm²)
